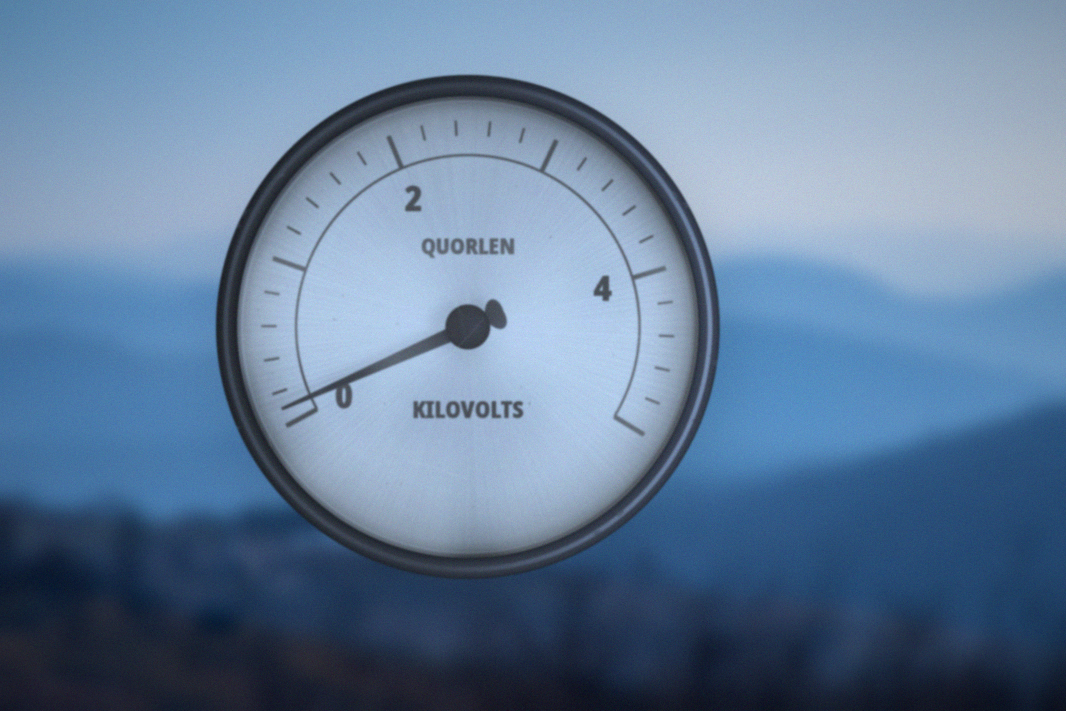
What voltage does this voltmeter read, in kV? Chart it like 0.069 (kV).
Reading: 0.1 (kV)
